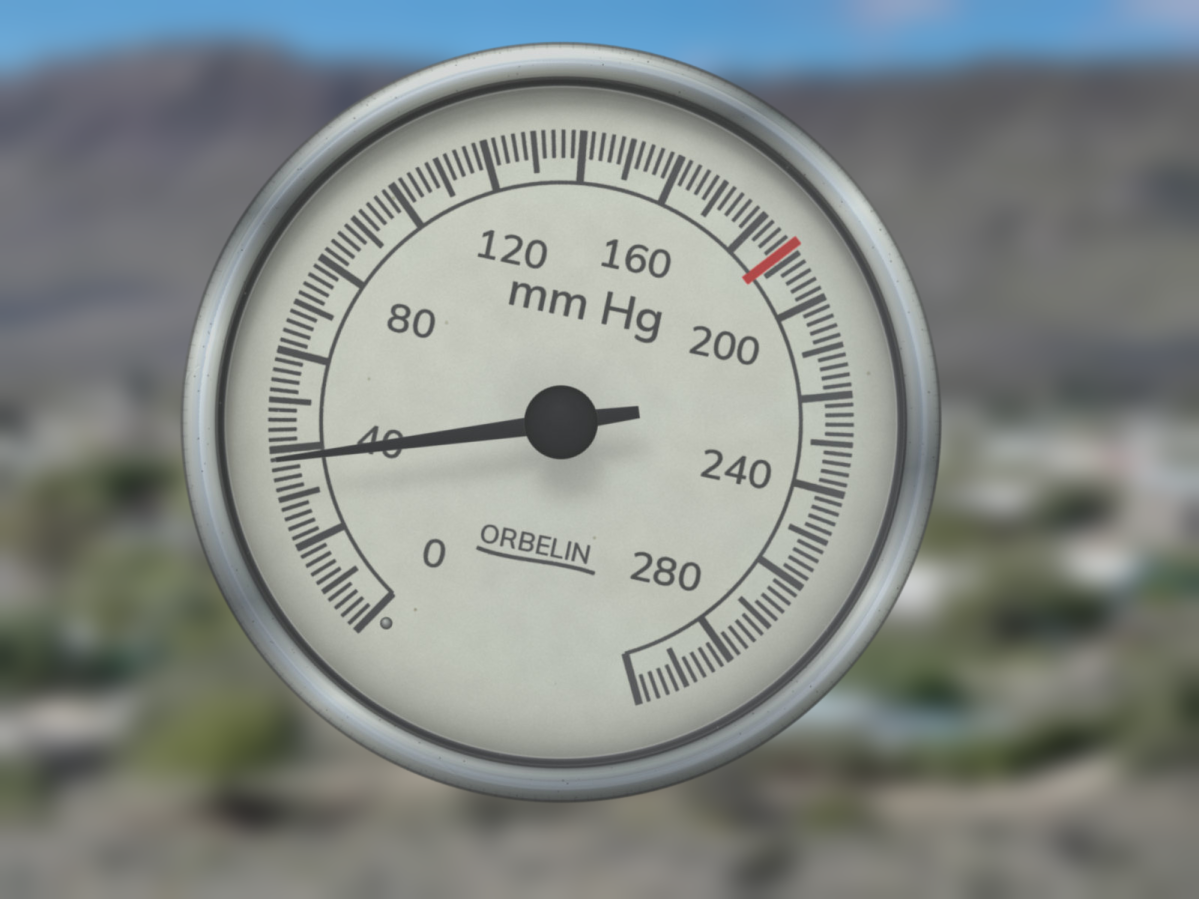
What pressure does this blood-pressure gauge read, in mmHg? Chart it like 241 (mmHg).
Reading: 38 (mmHg)
